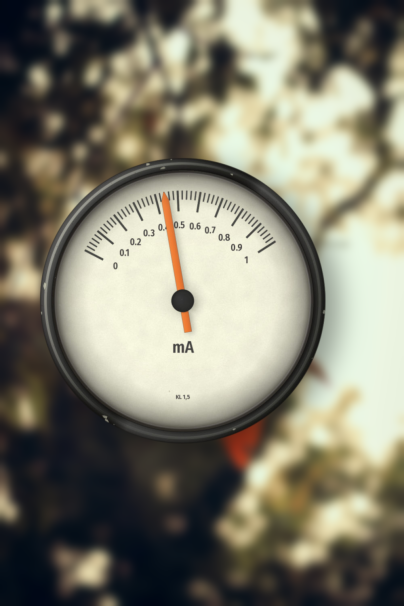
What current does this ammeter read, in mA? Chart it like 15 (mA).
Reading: 0.44 (mA)
